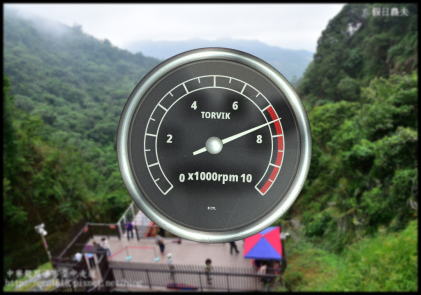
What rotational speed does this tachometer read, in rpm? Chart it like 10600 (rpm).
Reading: 7500 (rpm)
